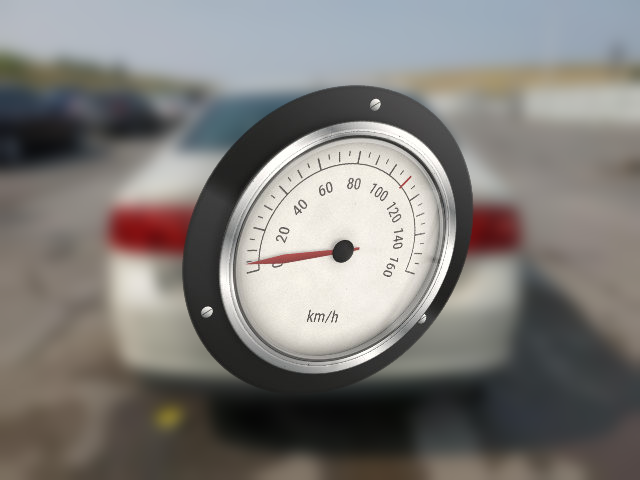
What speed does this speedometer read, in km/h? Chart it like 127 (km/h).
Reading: 5 (km/h)
